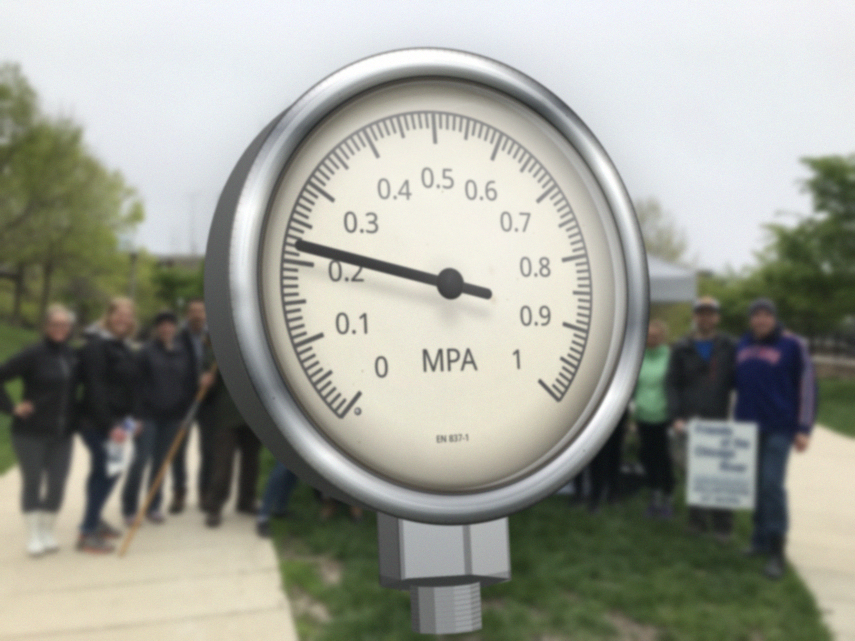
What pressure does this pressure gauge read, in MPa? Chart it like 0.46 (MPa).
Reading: 0.22 (MPa)
